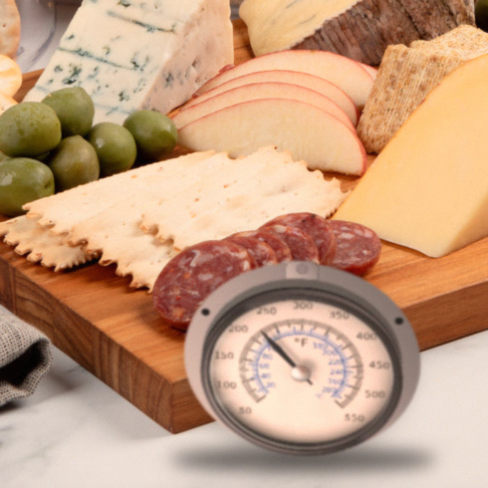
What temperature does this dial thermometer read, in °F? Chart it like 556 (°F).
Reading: 225 (°F)
